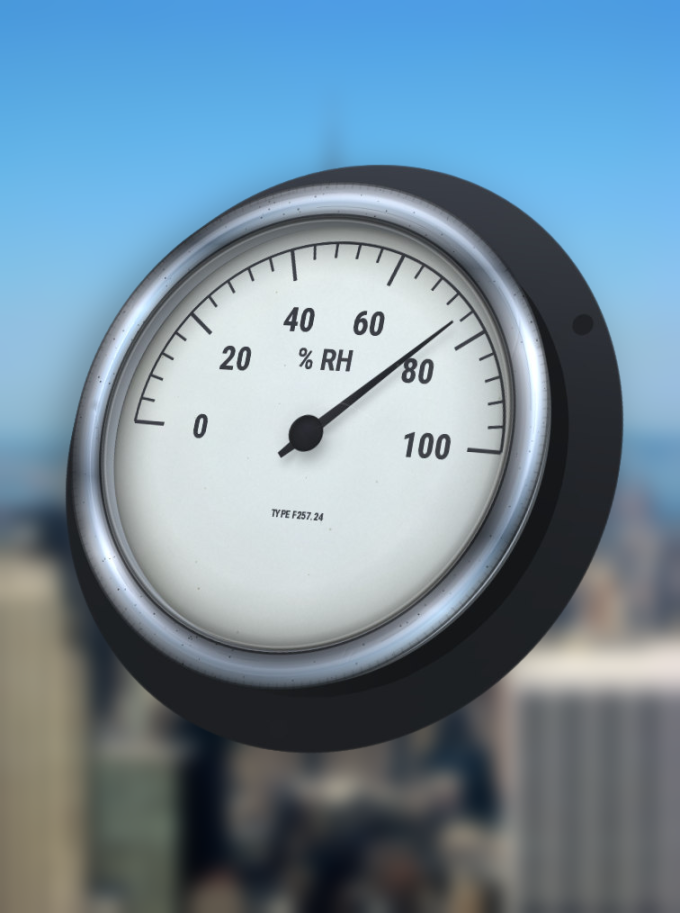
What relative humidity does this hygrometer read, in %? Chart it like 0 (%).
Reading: 76 (%)
